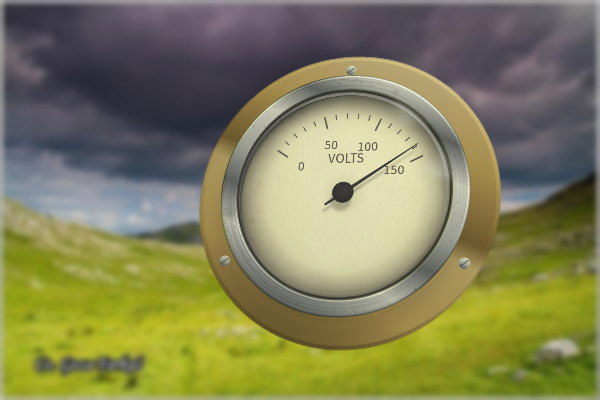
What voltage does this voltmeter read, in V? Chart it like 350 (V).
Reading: 140 (V)
